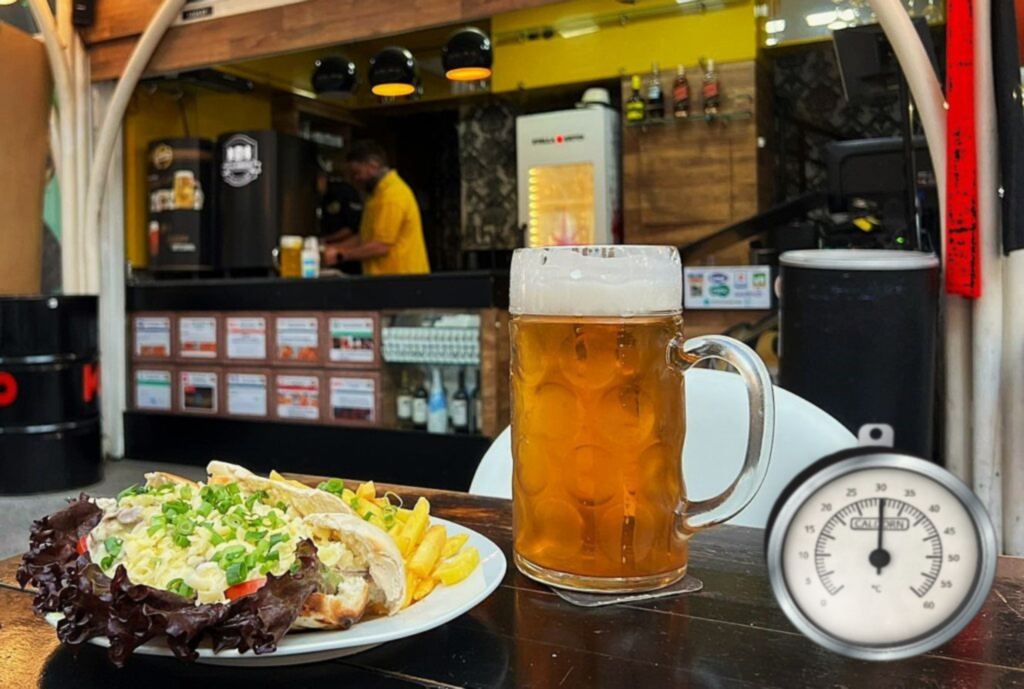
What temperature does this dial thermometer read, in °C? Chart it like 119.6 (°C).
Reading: 30 (°C)
